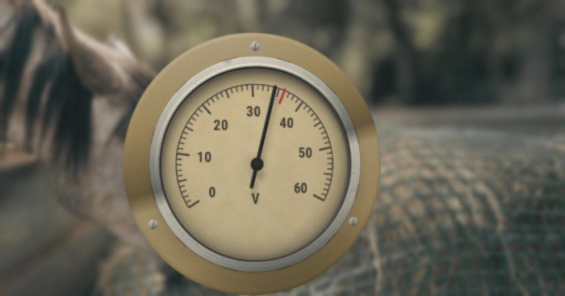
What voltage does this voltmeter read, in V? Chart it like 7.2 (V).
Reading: 34 (V)
